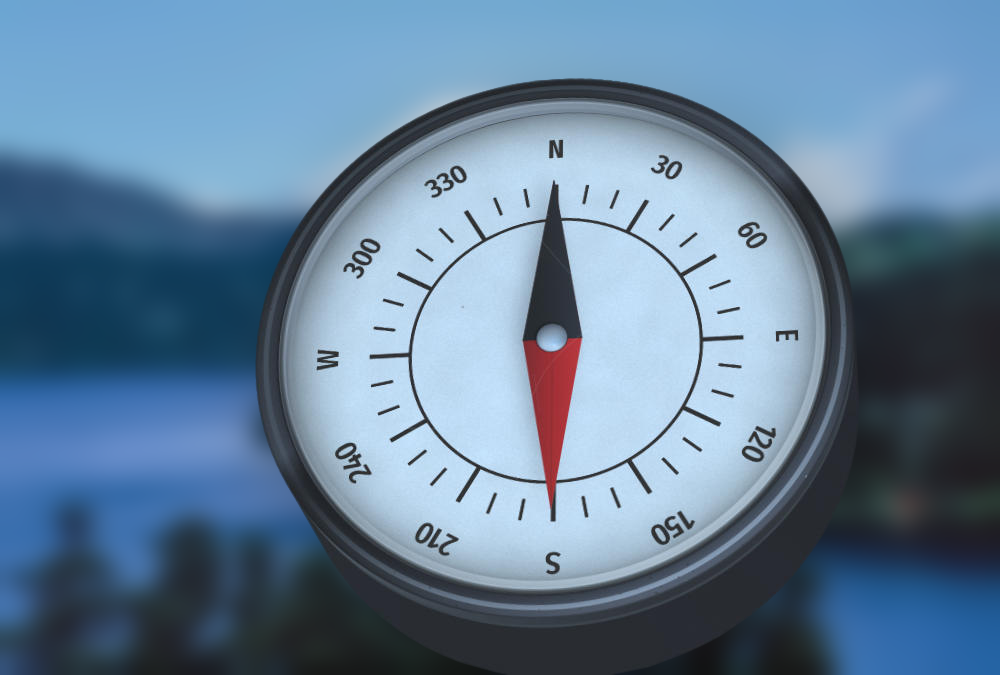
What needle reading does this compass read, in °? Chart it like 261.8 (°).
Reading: 180 (°)
